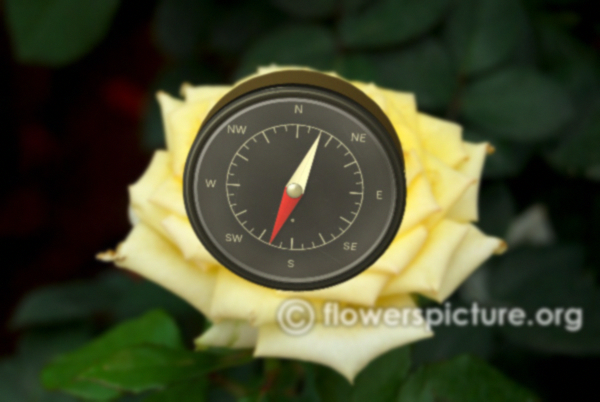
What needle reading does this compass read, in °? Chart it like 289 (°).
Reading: 200 (°)
